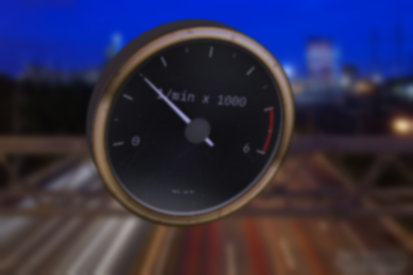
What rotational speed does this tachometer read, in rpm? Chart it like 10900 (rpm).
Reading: 1500 (rpm)
